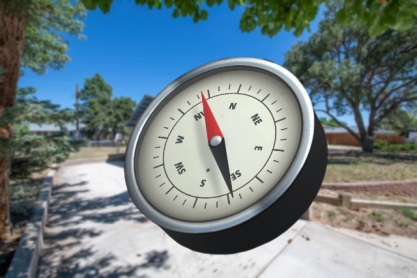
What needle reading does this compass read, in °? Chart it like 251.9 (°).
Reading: 325 (°)
